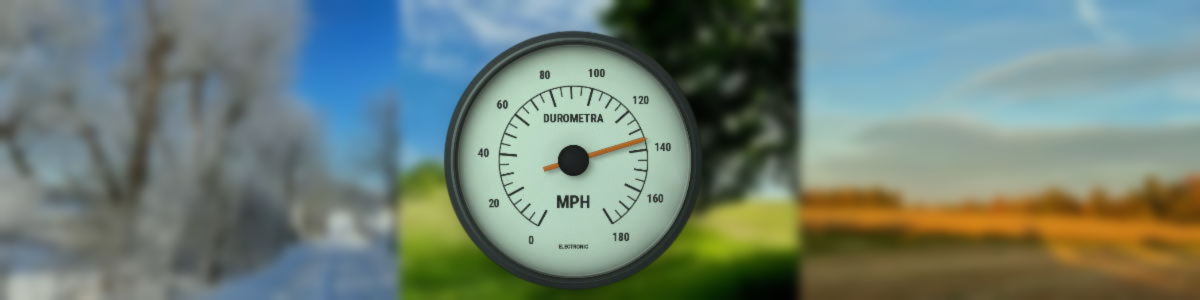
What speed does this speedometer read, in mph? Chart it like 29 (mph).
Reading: 135 (mph)
